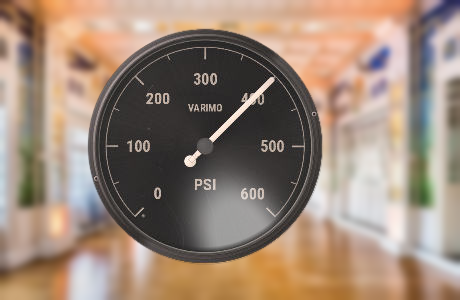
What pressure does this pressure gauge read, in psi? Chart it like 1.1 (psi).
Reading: 400 (psi)
